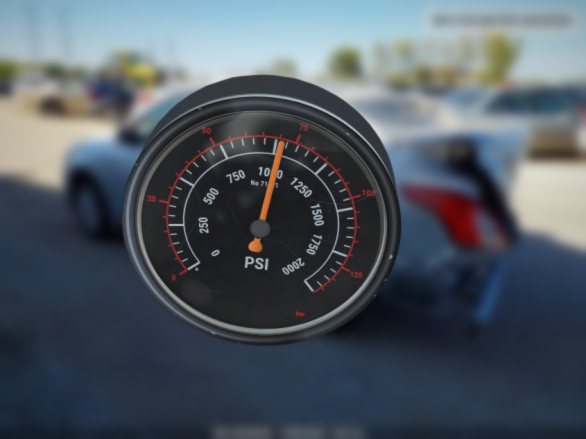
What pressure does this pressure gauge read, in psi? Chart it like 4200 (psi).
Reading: 1025 (psi)
